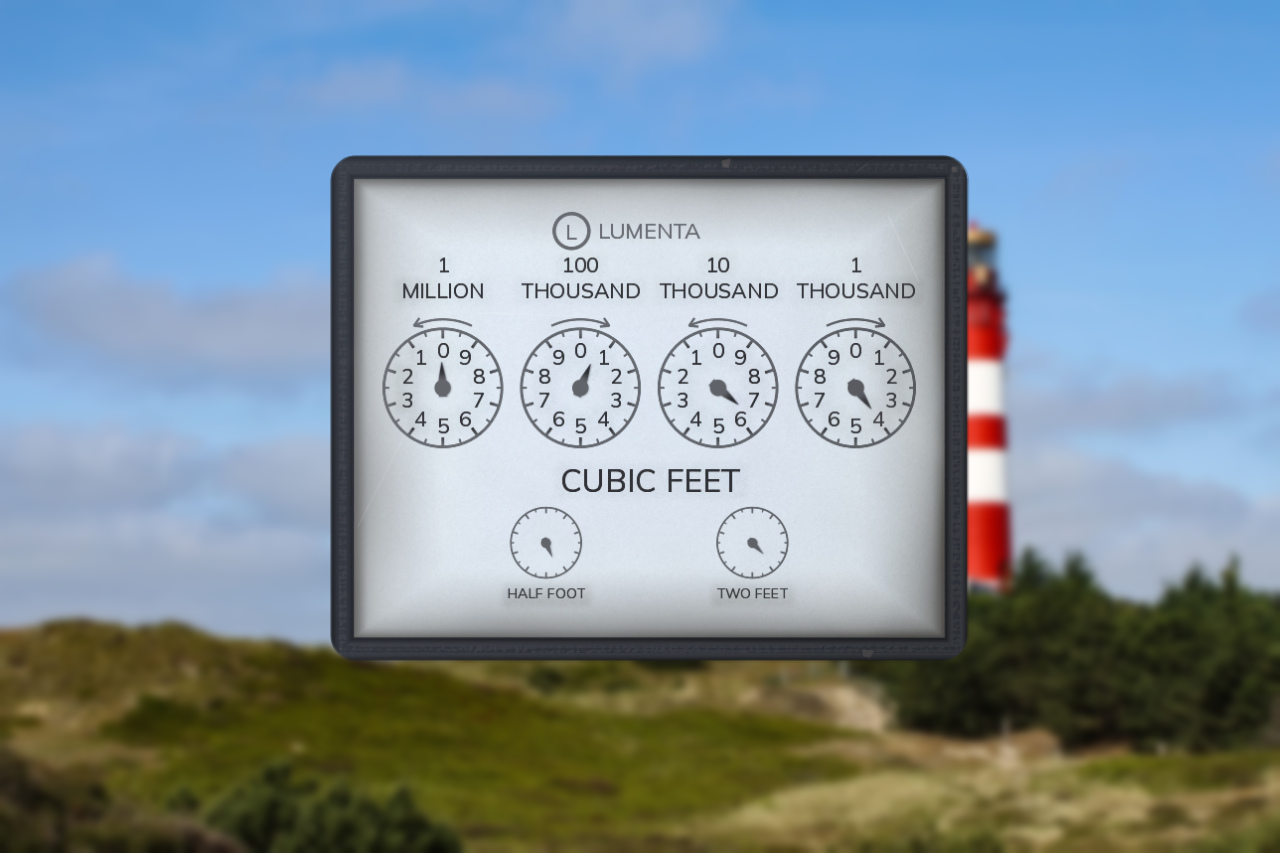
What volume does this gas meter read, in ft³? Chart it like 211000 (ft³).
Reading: 6400 (ft³)
